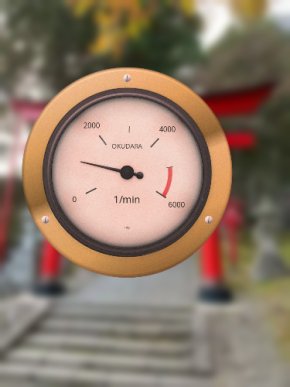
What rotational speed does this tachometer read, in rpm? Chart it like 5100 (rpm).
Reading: 1000 (rpm)
